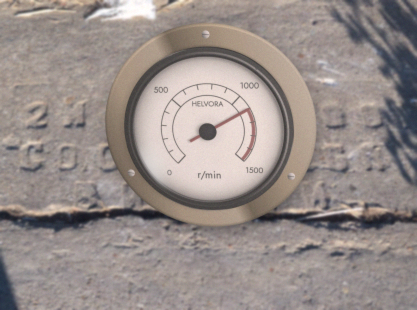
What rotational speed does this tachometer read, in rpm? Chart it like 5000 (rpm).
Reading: 1100 (rpm)
